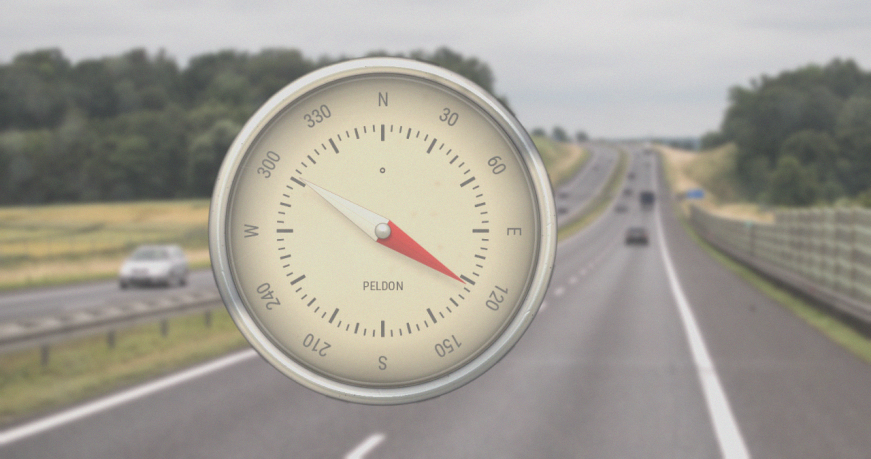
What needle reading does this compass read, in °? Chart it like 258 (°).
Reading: 122.5 (°)
